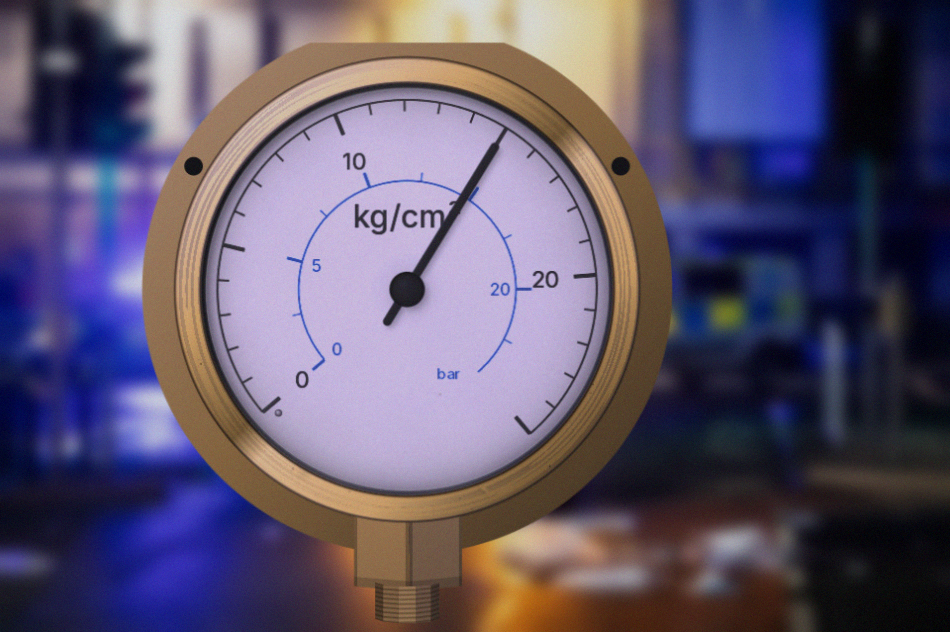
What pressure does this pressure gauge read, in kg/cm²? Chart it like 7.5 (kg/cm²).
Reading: 15 (kg/cm²)
